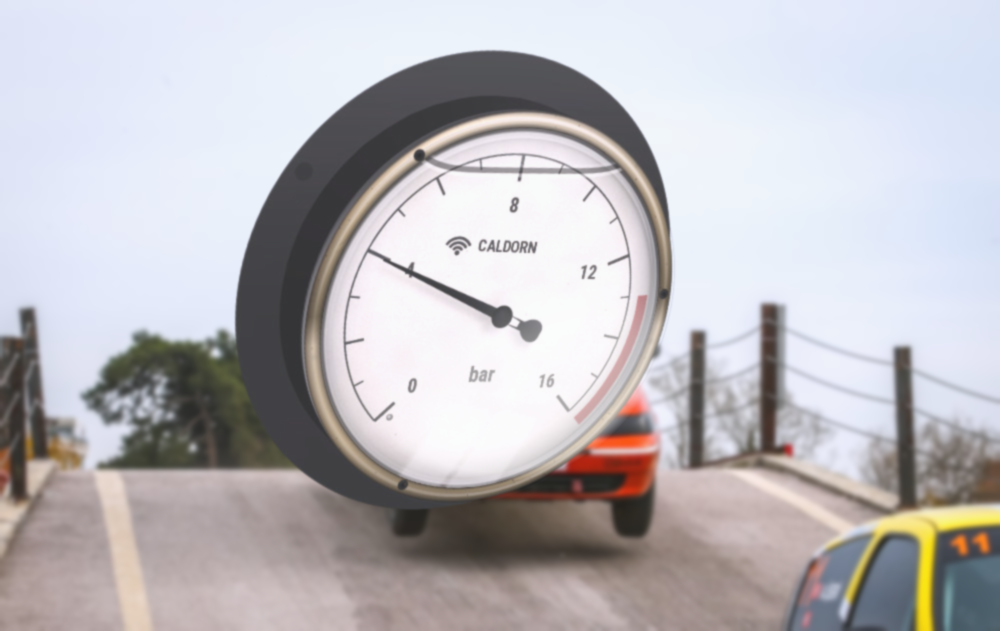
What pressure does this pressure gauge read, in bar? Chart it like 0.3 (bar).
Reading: 4 (bar)
